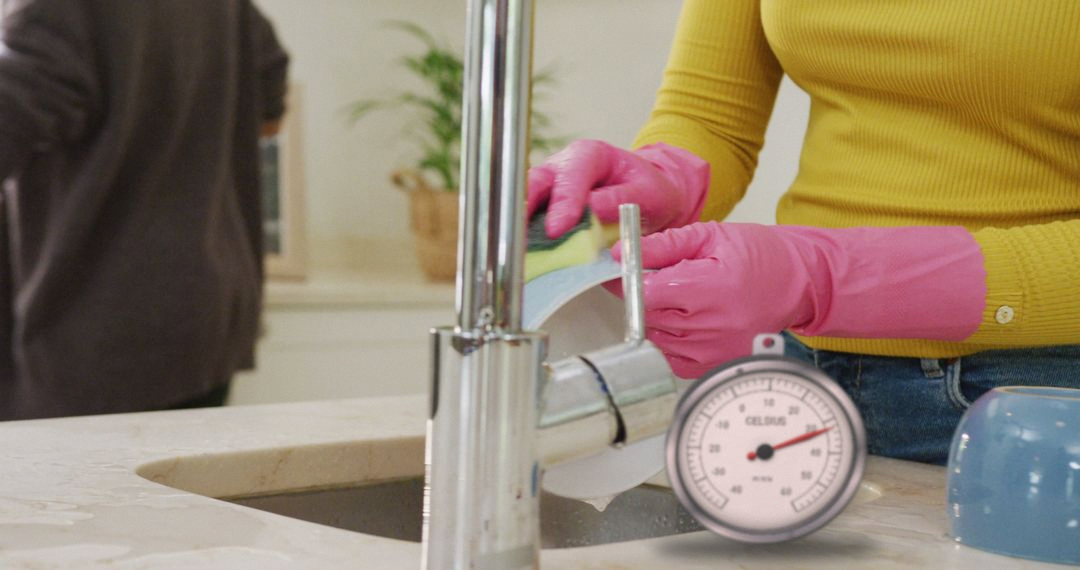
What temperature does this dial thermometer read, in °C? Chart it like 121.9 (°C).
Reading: 32 (°C)
